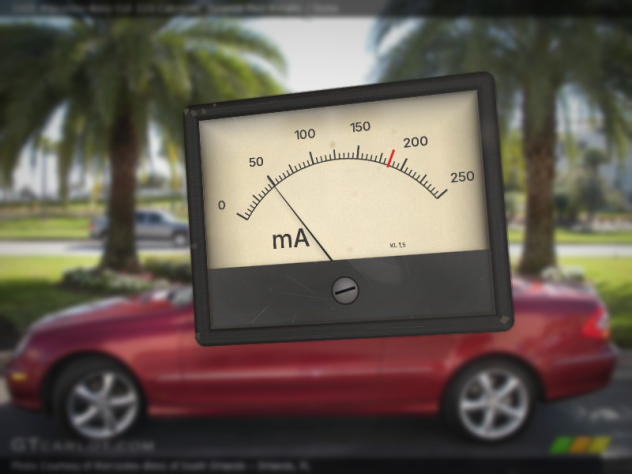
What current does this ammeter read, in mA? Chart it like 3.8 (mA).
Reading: 50 (mA)
